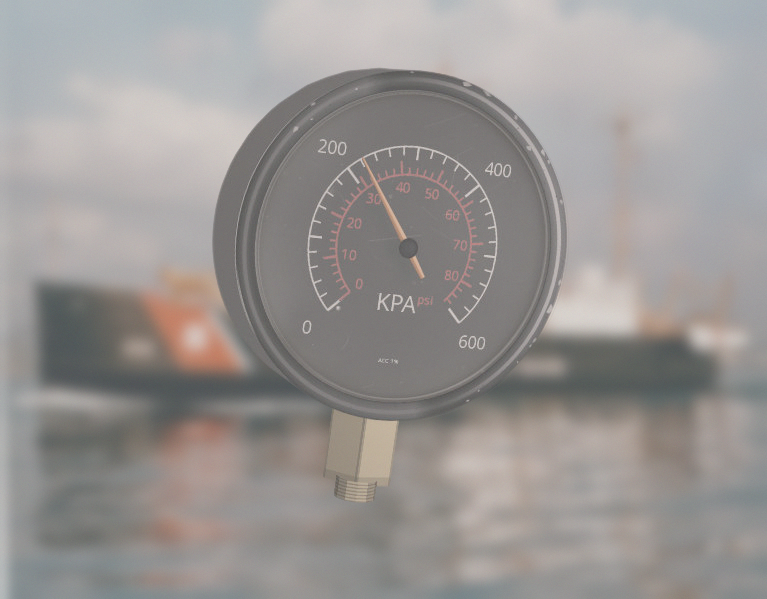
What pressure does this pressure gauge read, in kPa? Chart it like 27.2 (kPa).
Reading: 220 (kPa)
